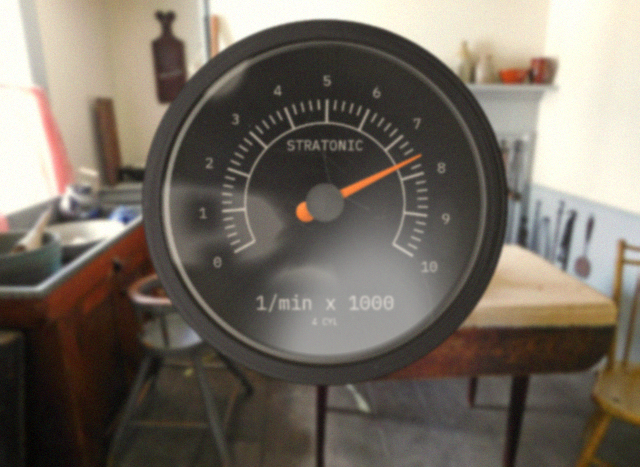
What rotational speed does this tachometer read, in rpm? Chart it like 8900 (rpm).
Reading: 7600 (rpm)
